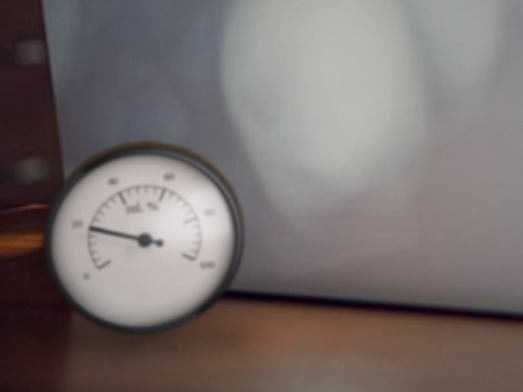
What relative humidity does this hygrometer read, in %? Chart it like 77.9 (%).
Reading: 20 (%)
